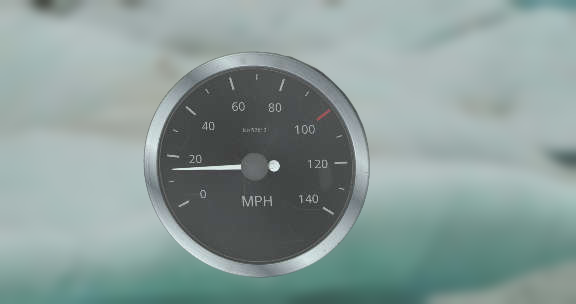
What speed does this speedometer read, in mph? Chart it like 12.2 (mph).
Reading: 15 (mph)
